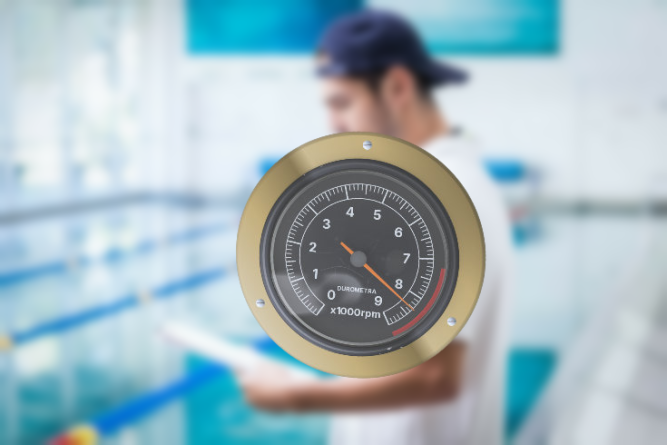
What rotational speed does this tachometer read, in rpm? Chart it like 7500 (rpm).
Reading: 8300 (rpm)
